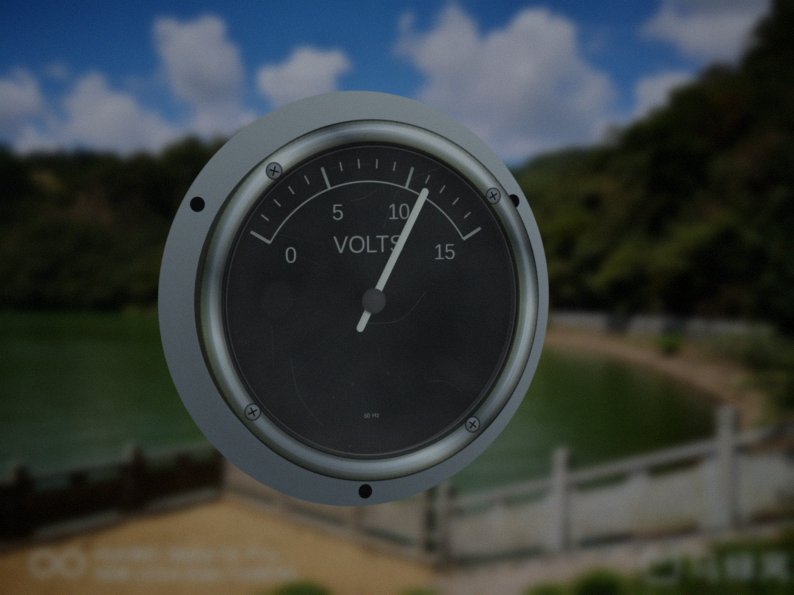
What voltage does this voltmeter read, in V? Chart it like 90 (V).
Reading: 11 (V)
